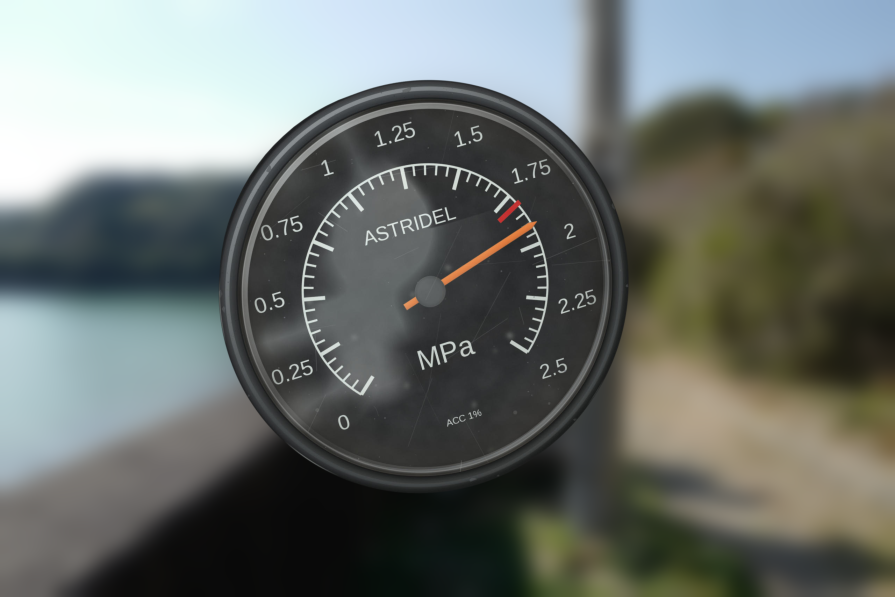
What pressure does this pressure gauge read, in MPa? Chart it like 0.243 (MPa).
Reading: 1.9 (MPa)
